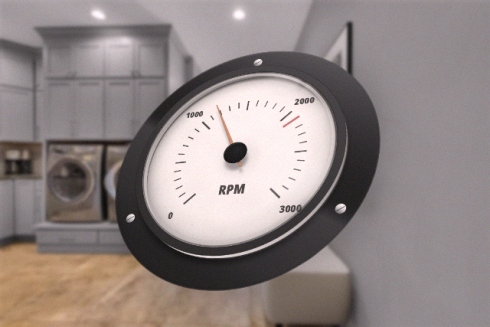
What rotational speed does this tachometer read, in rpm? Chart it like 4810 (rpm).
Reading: 1200 (rpm)
